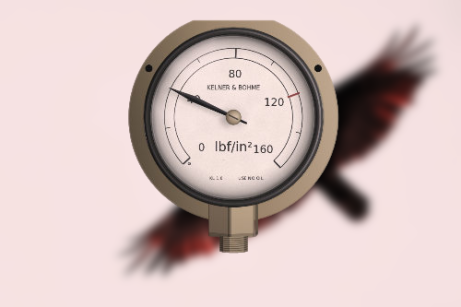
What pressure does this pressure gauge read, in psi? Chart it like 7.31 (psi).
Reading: 40 (psi)
